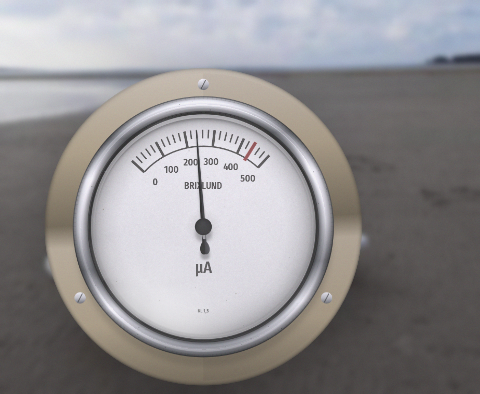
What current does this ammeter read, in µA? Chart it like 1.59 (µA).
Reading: 240 (µA)
